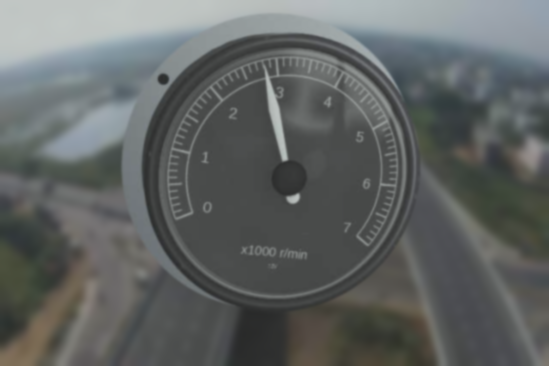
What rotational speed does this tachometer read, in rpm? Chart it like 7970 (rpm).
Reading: 2800 (rpm)
